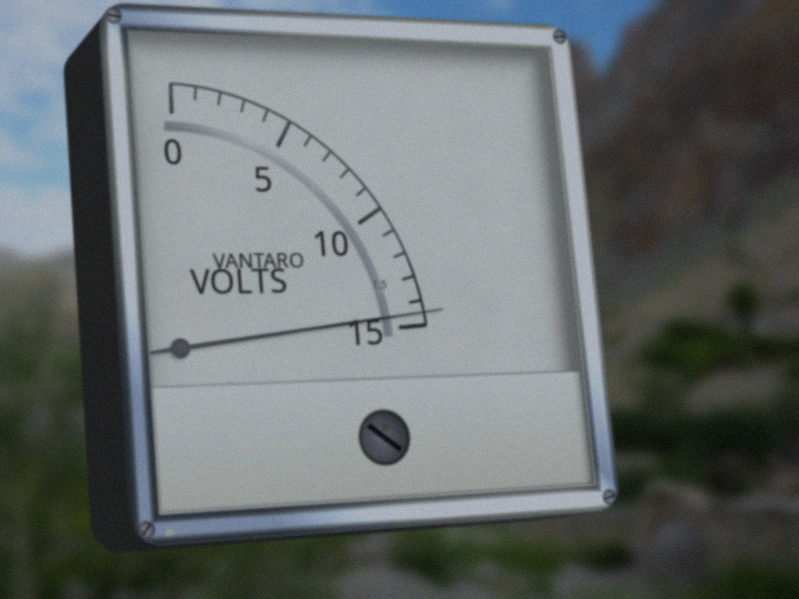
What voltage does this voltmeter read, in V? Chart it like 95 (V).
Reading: 14.5 (V)
